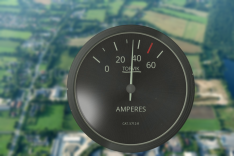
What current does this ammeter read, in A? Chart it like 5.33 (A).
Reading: 35 (A)
